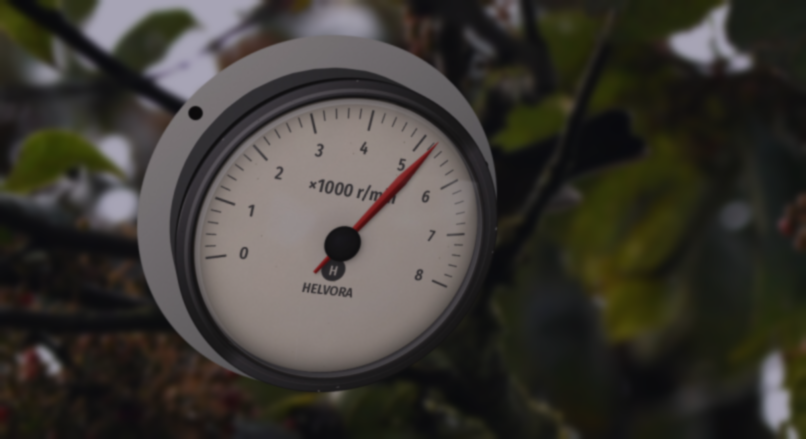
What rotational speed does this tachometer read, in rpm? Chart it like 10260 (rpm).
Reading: 5200 (rpm)
